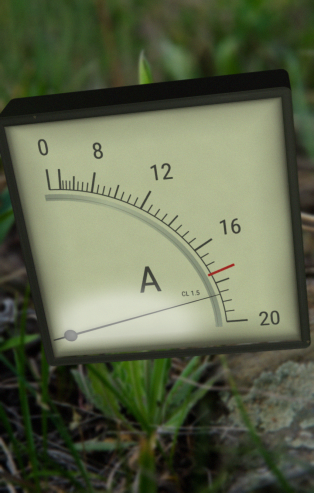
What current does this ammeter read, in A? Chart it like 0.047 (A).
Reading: 18.5 (A)
